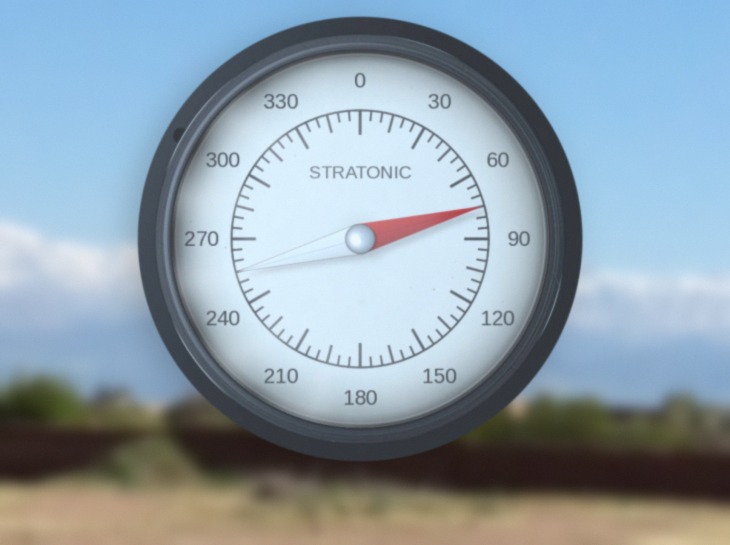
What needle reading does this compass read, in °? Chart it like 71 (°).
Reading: 75 (°)
